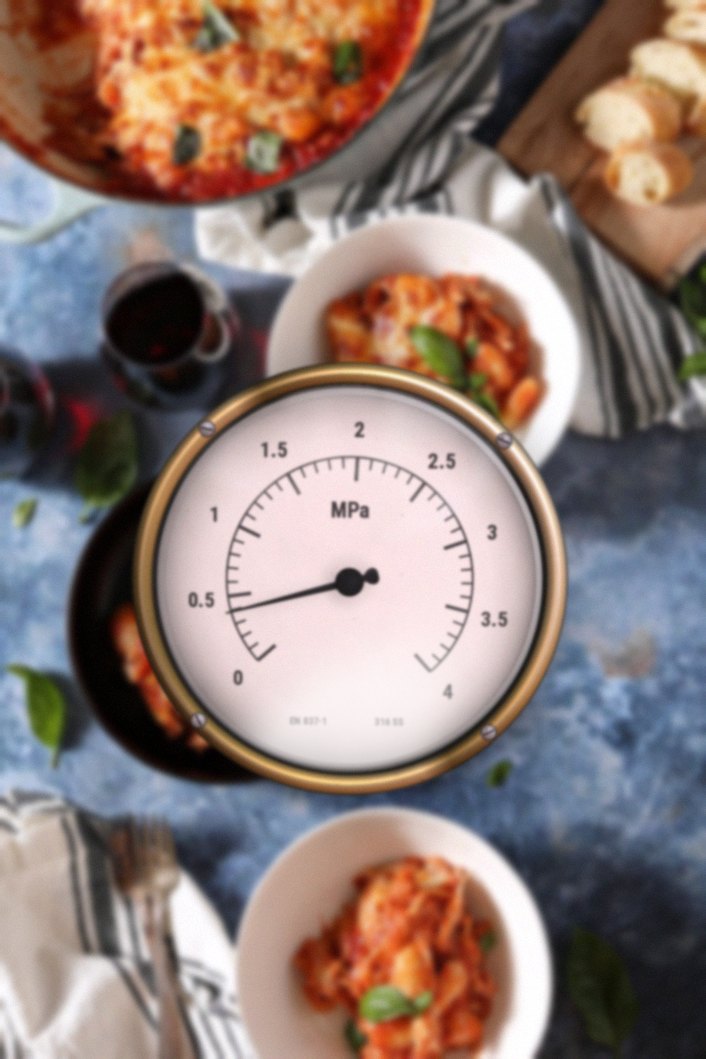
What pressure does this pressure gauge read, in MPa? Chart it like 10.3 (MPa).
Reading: 0.4 (MPa)
